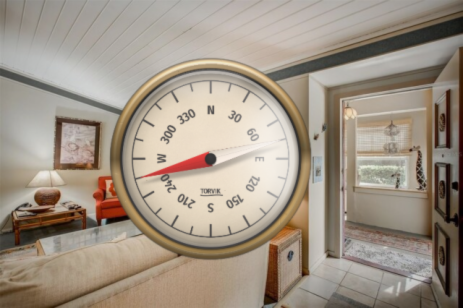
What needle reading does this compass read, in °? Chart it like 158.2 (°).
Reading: 255 (°)
